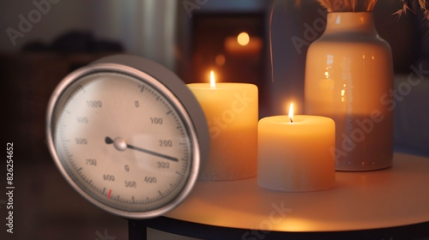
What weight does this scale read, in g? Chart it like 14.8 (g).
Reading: 250 (g)
